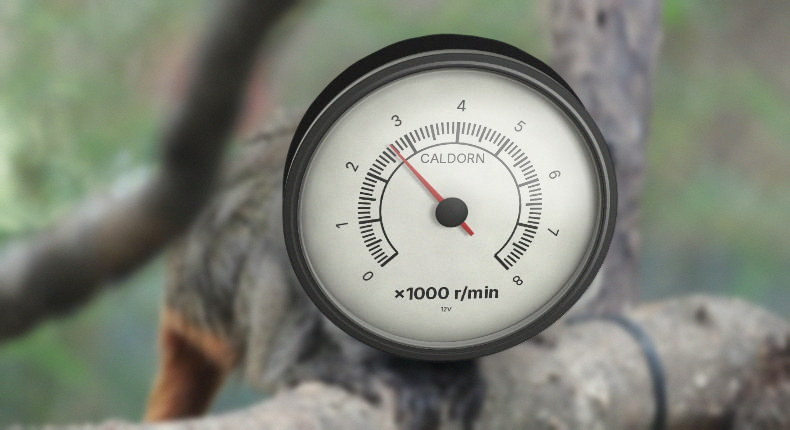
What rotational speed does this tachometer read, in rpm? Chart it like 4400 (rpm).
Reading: 2700 (rpm)
